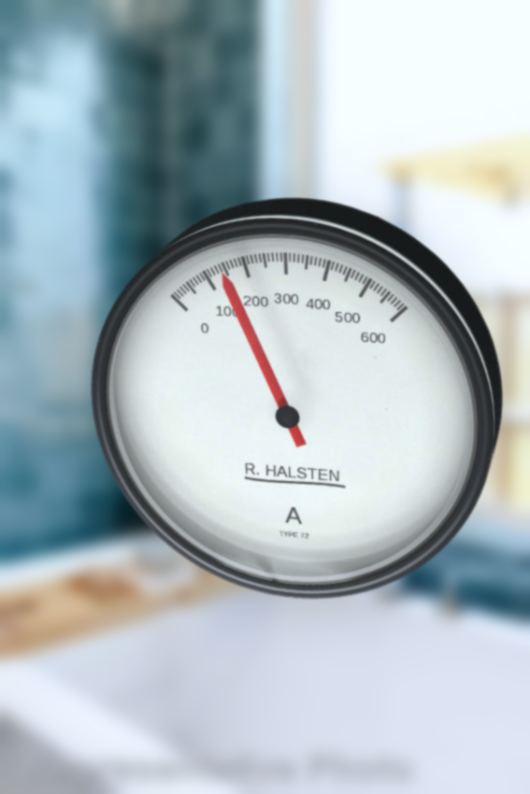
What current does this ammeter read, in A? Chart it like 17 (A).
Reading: 150 (A)
